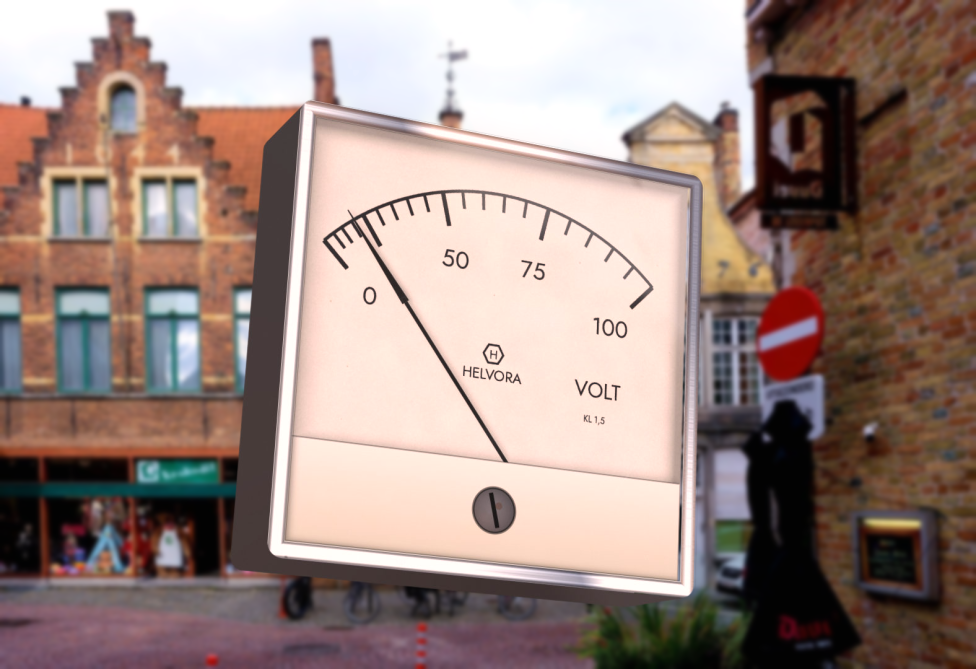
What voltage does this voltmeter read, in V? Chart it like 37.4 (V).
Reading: 20 (V)
